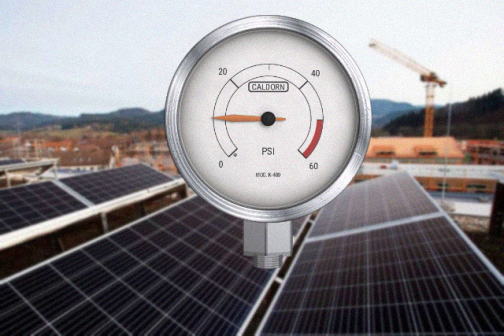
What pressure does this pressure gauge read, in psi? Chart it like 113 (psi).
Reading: 10 (psi)
